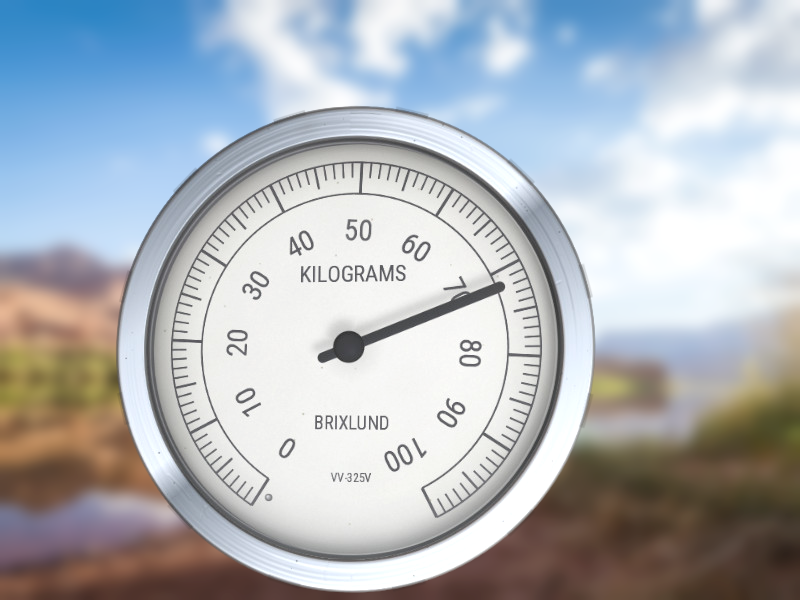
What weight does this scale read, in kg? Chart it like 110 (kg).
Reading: 72 (kg)
